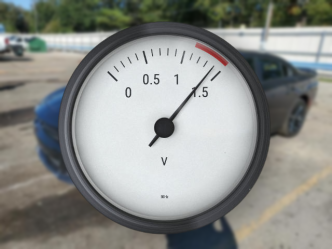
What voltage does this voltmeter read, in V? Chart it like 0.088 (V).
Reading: 1.4 (V)
